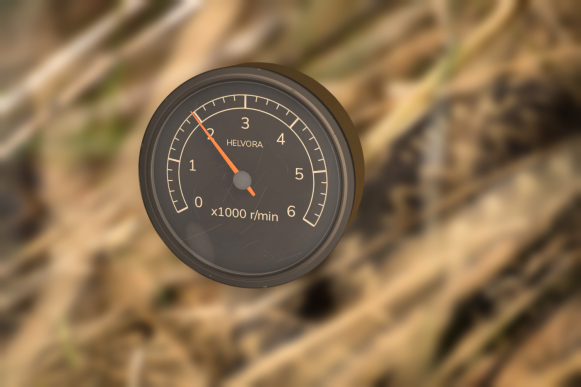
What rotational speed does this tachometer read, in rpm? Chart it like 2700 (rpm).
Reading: 2000 (rpm)
